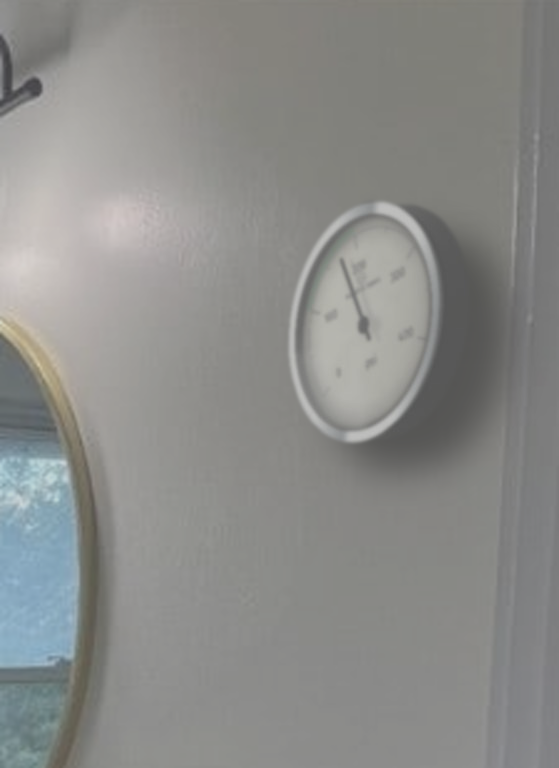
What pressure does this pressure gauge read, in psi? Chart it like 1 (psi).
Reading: 175 (psi)
